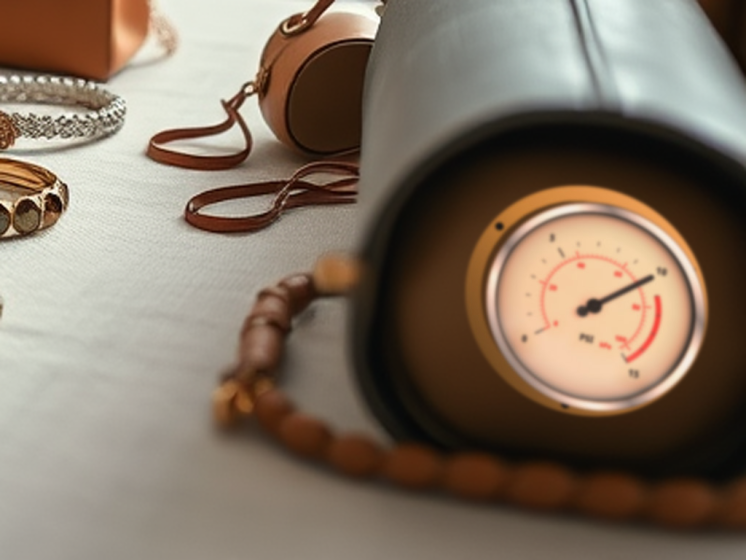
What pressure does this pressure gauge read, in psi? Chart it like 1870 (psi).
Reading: 10 (psi)
